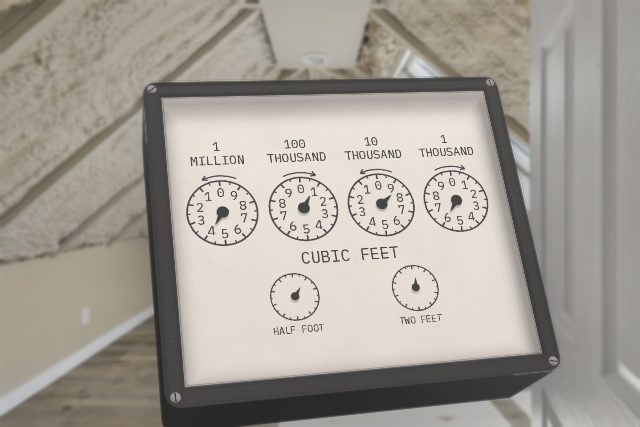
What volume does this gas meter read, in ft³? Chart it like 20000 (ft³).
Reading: 408600 (ft³)
